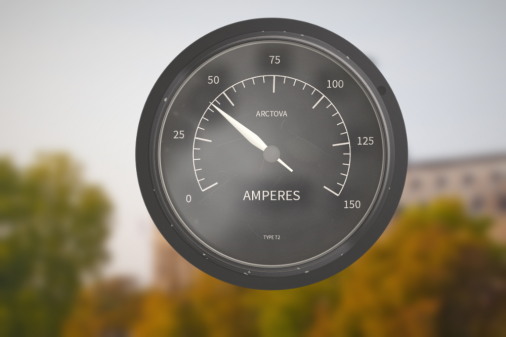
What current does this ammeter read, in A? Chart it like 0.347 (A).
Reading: 42.5 (A)
